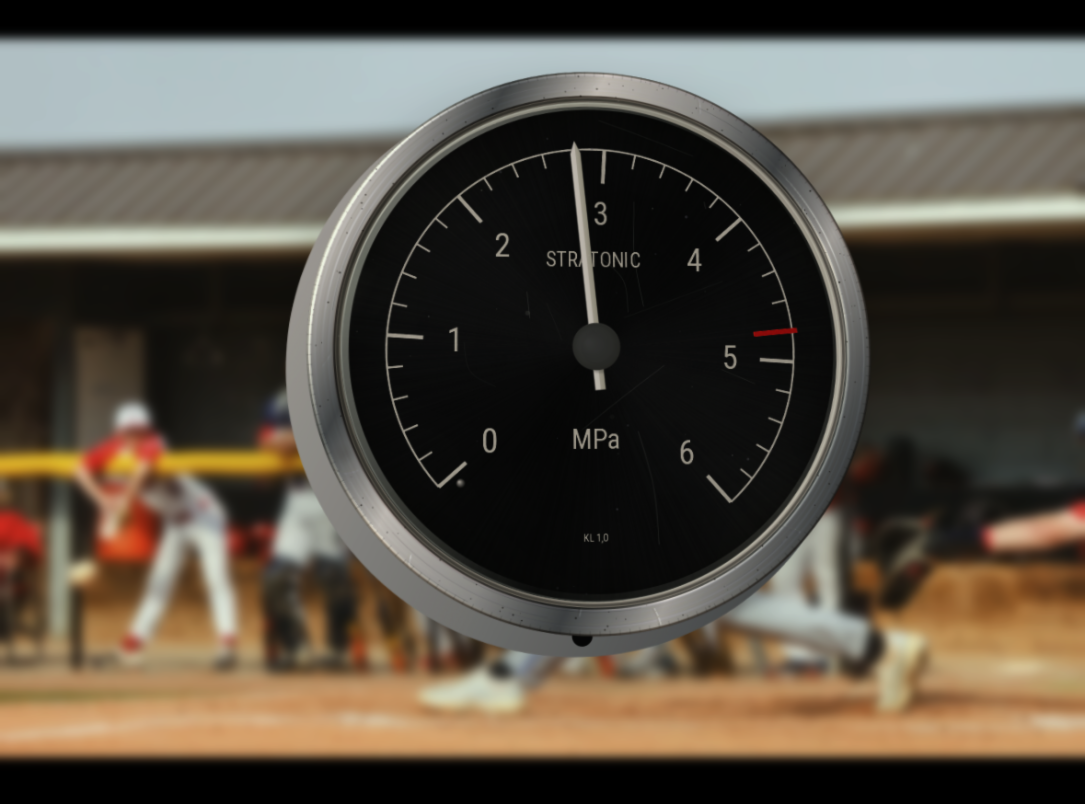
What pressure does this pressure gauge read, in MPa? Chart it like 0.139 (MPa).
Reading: 2.8 (MPa)
